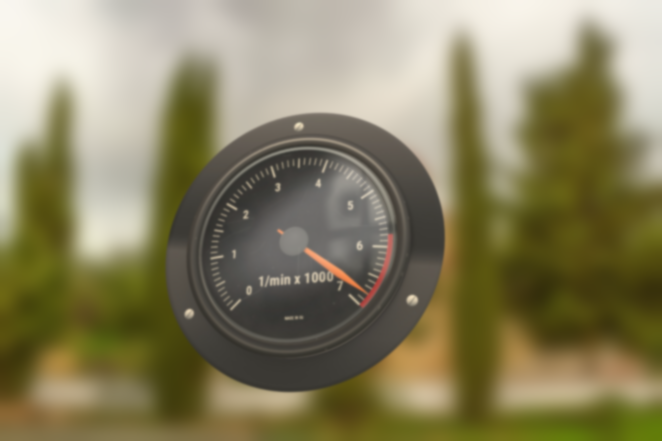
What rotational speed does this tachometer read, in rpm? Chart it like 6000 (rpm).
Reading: 6800 (rpm)
